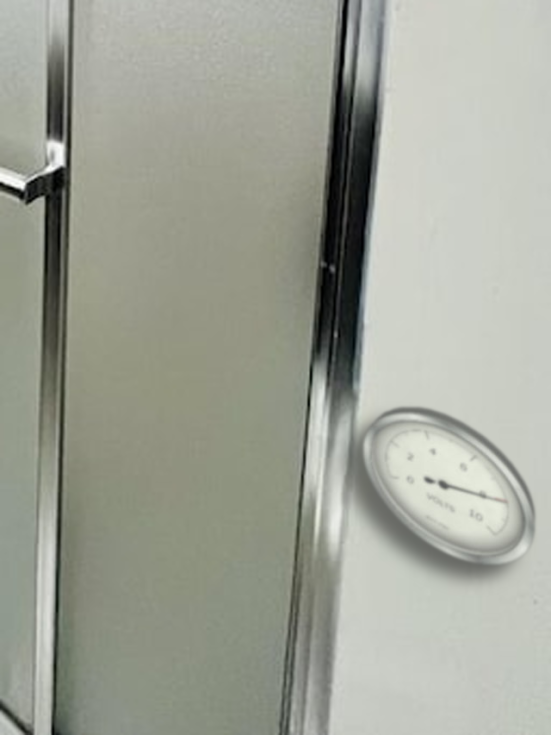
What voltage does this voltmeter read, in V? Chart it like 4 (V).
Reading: 8 (V)
